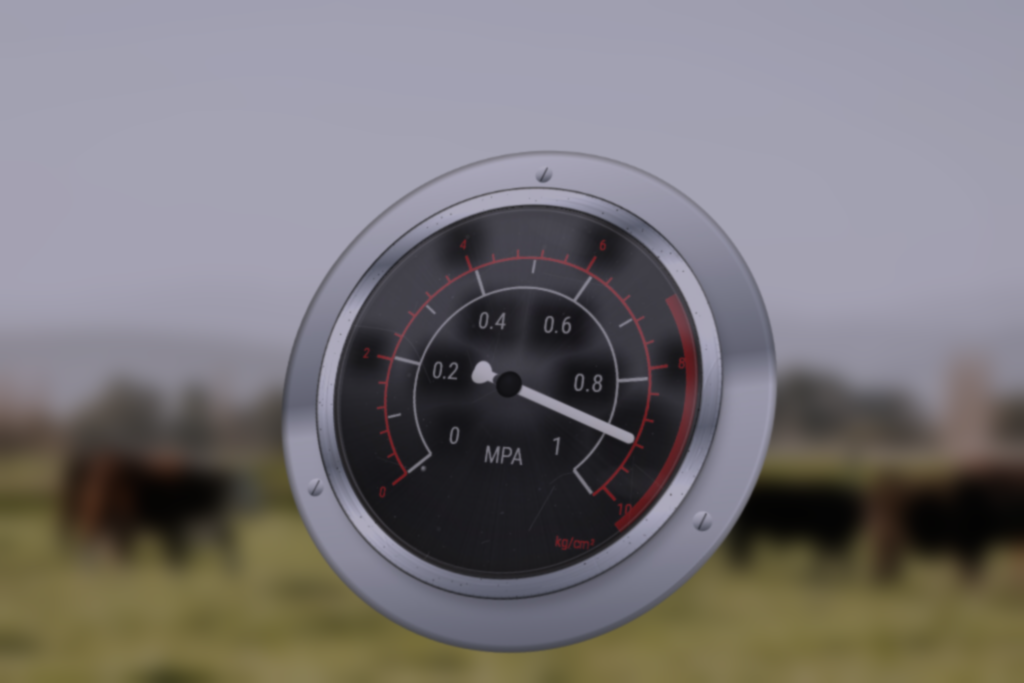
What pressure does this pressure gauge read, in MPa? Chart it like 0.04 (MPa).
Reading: 0.9 (MPa)
